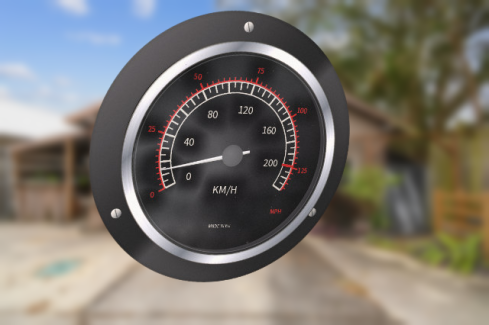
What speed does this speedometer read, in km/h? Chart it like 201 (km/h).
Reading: 15 (km/h)
